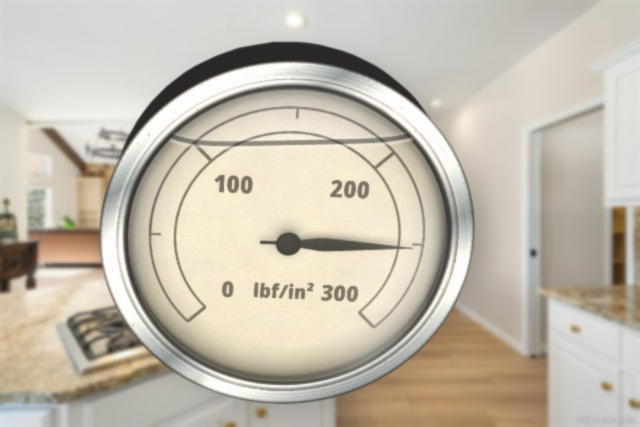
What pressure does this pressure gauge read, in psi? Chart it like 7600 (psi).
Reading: 250 (psi)
